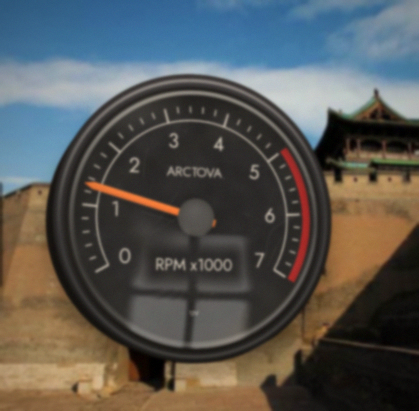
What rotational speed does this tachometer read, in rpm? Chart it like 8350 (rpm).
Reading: 1300 (rpm)
